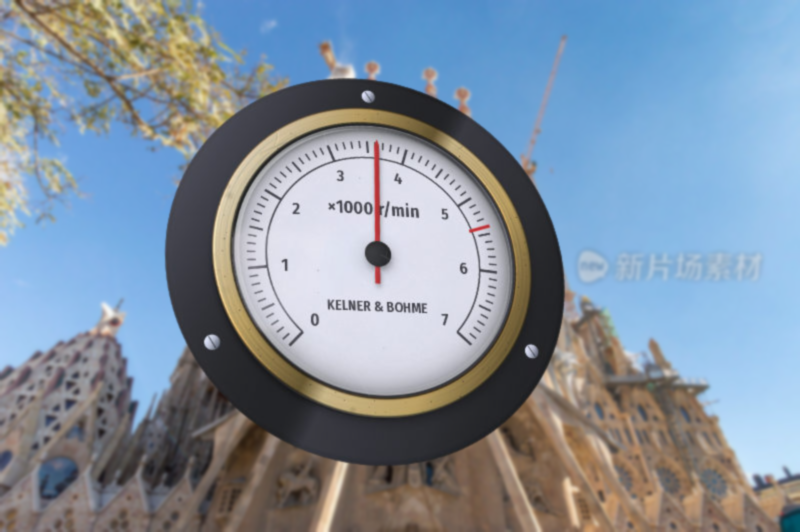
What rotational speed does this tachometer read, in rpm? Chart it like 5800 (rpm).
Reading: 3600 (rpm)
